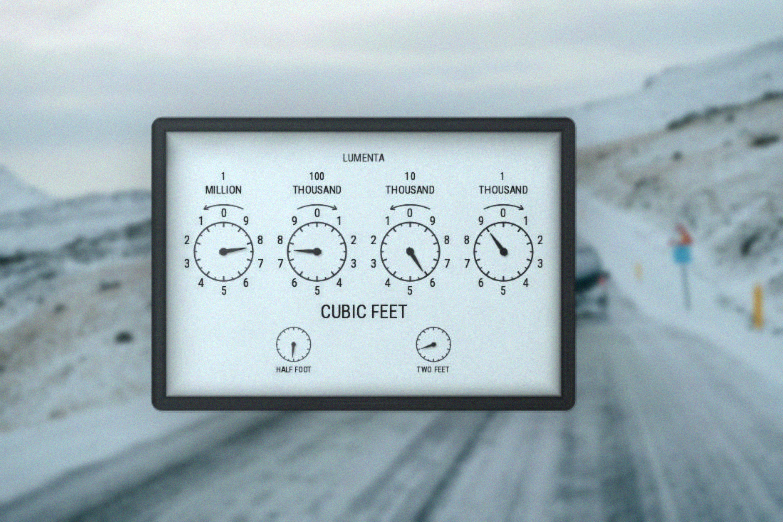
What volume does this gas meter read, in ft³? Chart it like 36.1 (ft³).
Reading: 775900 (ft³)
